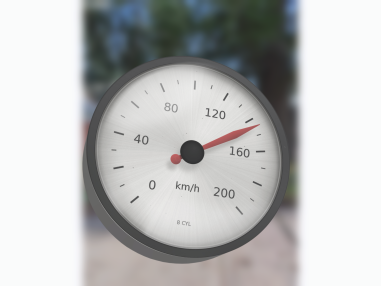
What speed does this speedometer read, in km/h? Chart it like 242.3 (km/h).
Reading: 145 (km/h)
